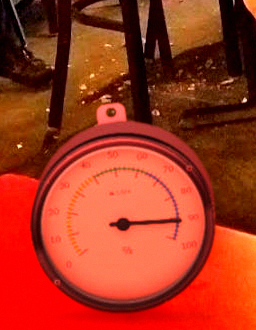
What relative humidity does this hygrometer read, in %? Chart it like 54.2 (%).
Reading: 90 (%)
